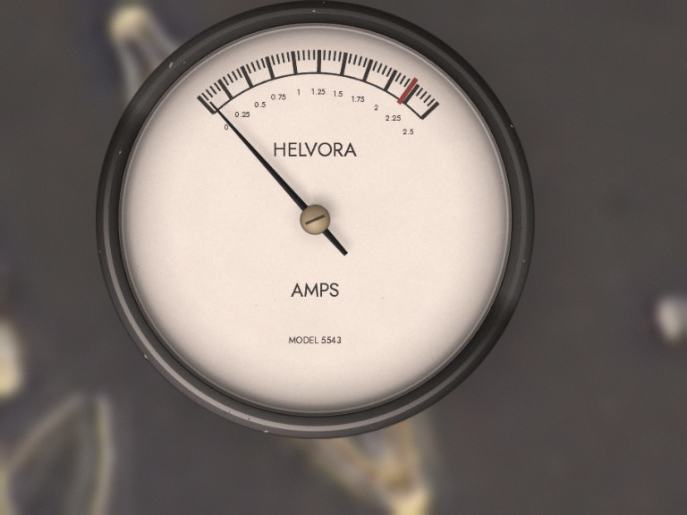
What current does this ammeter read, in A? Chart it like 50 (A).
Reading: 0.05 (A)
